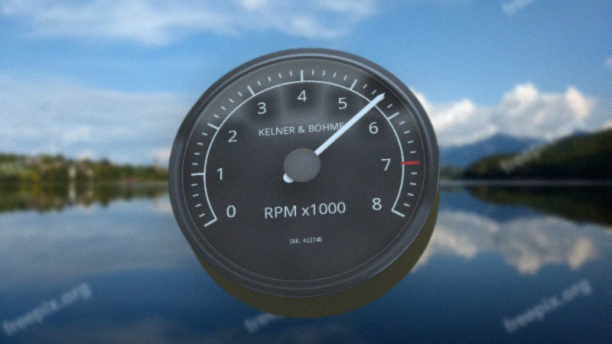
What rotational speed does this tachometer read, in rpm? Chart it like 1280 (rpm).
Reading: 5600 (rpm)
